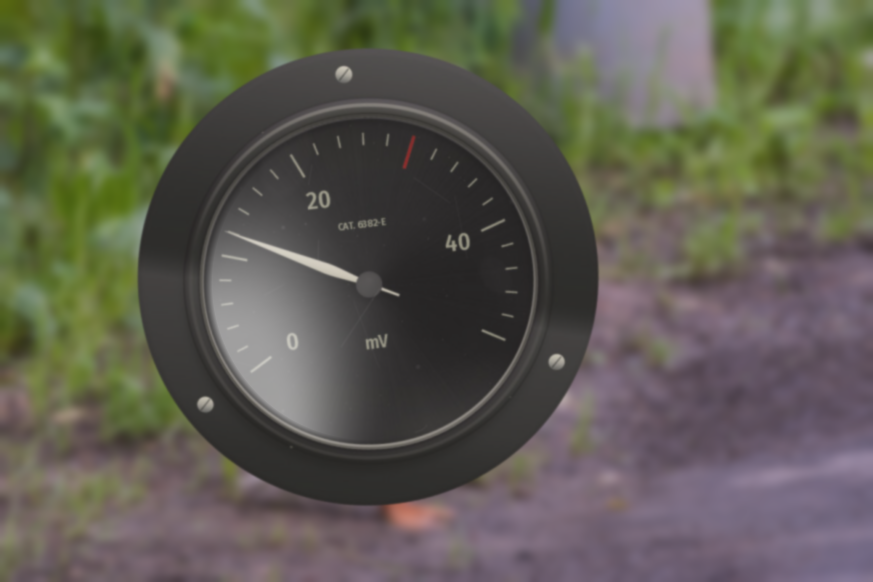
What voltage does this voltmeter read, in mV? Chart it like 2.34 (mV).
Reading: 12 (mV)
